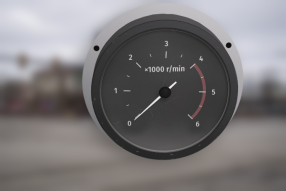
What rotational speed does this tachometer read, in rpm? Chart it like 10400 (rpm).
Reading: 0 (rpm)
